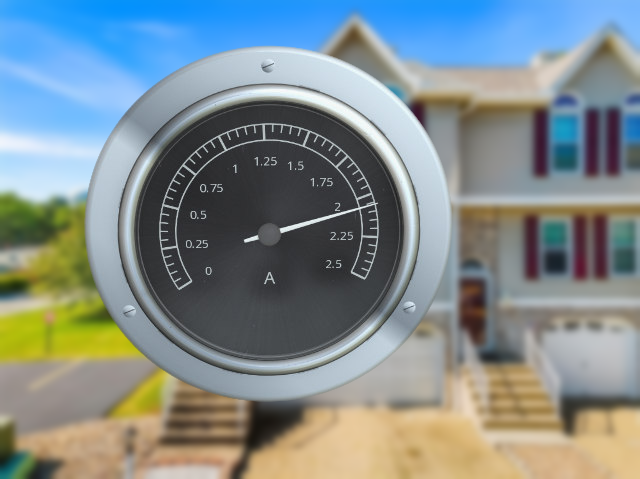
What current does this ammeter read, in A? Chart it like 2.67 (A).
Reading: 2.05 (A)
